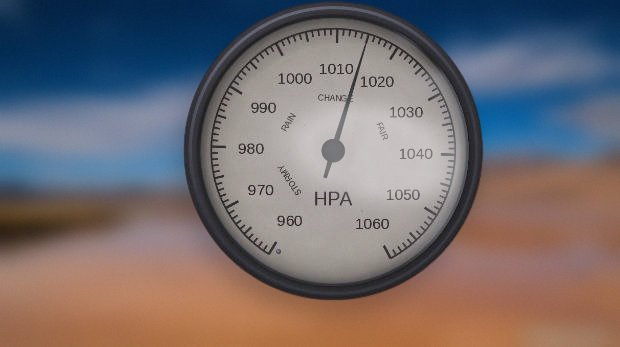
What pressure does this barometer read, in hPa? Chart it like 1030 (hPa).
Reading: 1015 (hPa)
